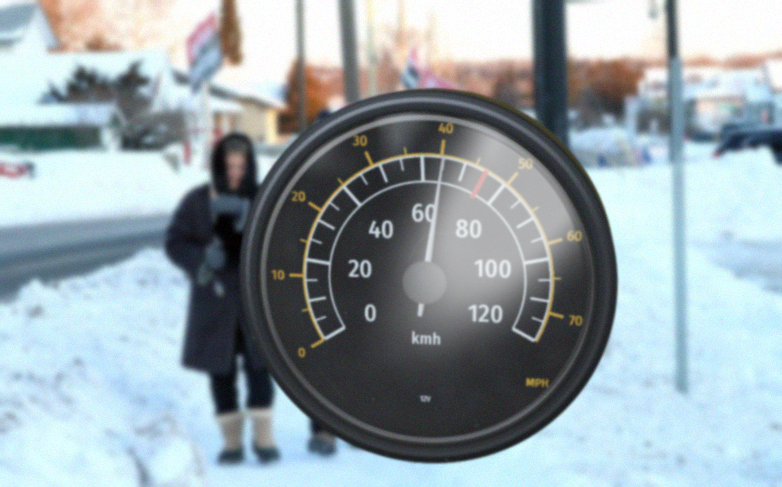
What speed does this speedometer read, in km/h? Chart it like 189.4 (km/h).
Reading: 65 (km/h)
